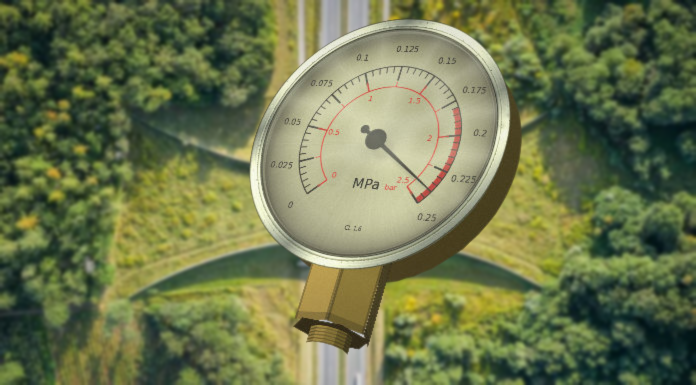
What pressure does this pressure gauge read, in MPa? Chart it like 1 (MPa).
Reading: 0.24 (MPa)
